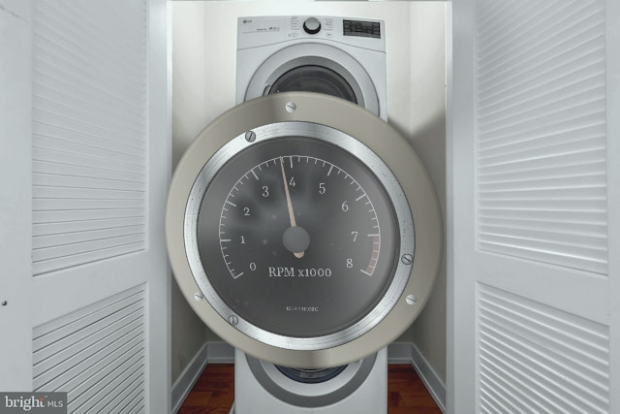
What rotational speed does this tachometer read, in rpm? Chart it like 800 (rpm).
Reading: 3800 (rpm)
